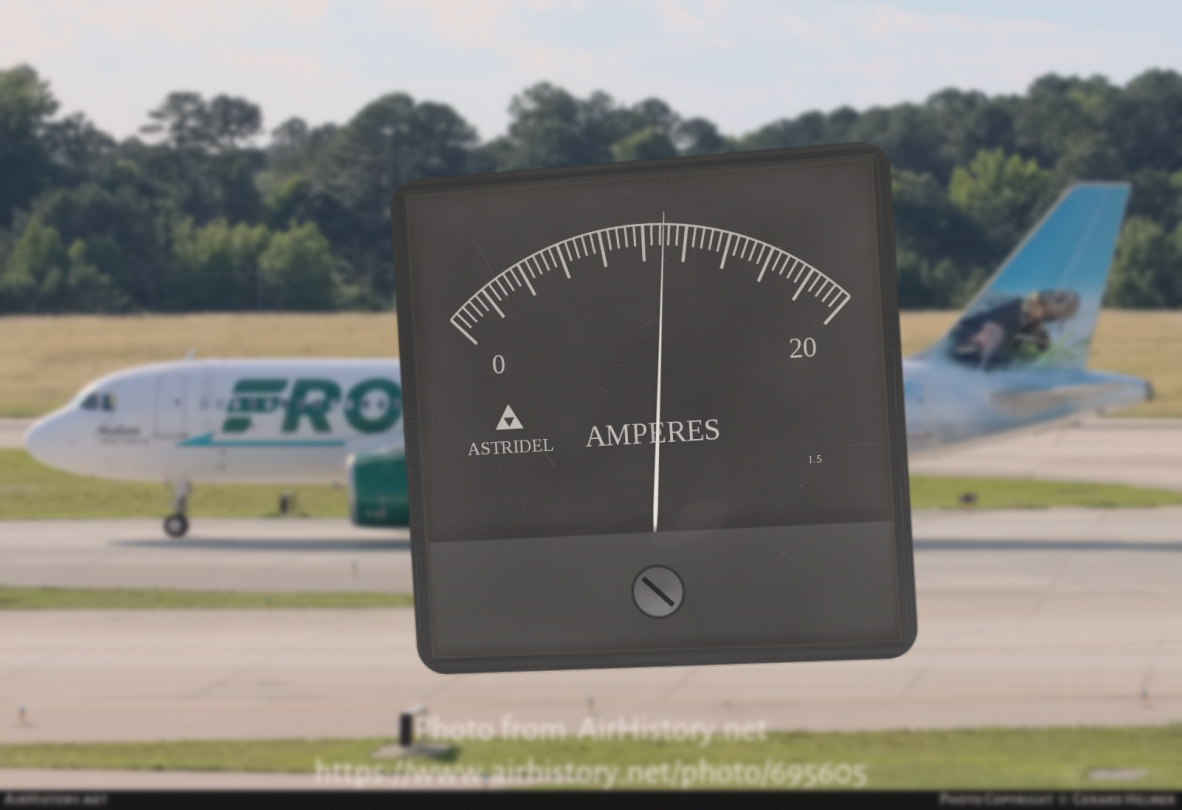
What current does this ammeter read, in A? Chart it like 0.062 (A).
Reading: 11 (A)
